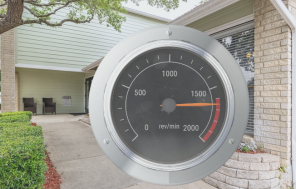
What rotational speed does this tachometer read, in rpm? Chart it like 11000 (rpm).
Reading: 1650 (rpm)
